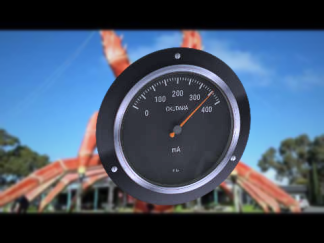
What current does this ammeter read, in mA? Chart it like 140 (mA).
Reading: 350 (mA)
